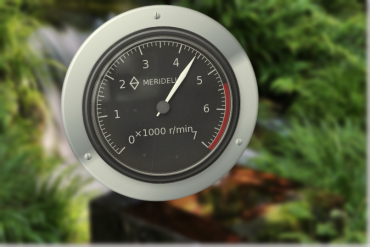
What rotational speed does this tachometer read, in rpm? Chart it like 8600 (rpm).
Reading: 4400 (rpm)
